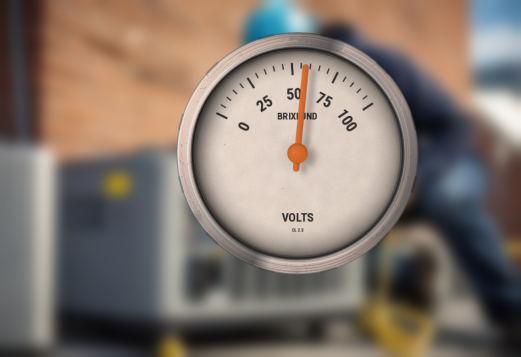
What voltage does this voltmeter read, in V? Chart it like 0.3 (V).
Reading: 57.5 (V)
